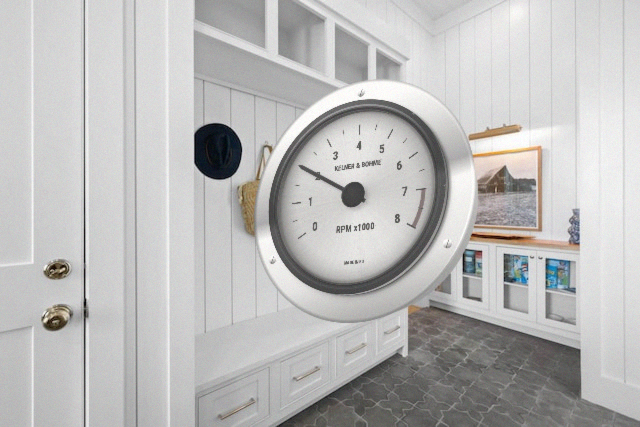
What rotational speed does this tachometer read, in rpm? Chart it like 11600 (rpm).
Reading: 2000 (rpm)
